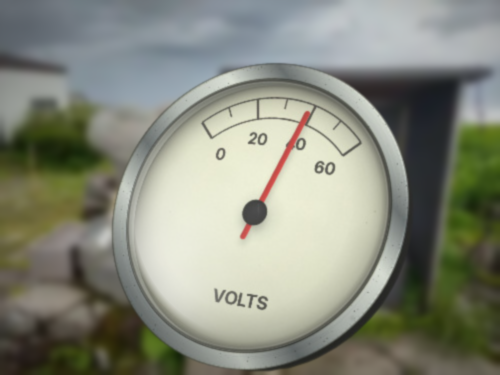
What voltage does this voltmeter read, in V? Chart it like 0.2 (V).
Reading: 40 (V)
